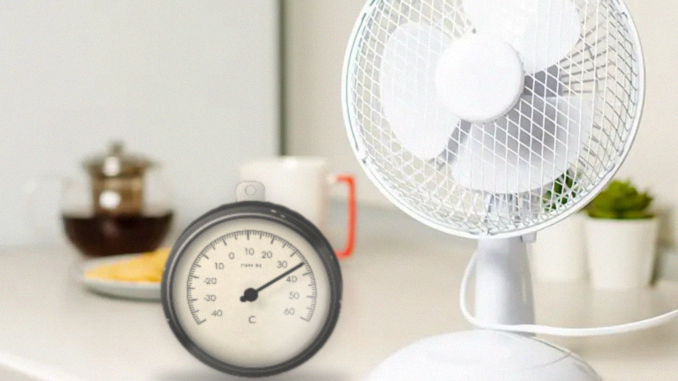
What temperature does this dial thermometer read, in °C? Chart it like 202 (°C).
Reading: 35 (°C)
